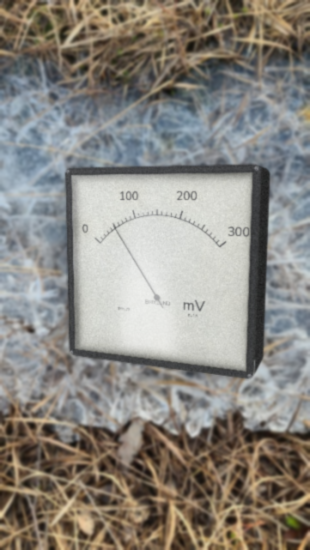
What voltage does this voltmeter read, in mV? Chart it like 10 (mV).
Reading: 50 (mV)
